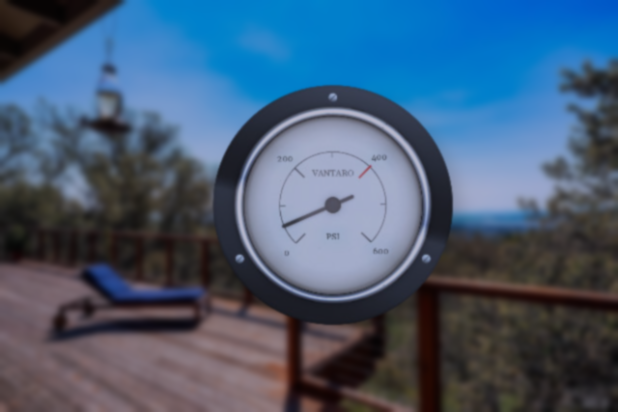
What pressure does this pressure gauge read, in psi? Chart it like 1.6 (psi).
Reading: 50 (psi)
